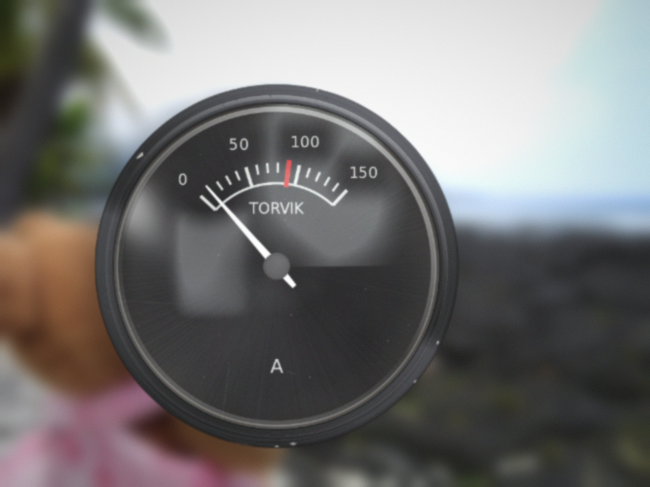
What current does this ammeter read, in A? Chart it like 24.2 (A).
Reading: 10 (A)
